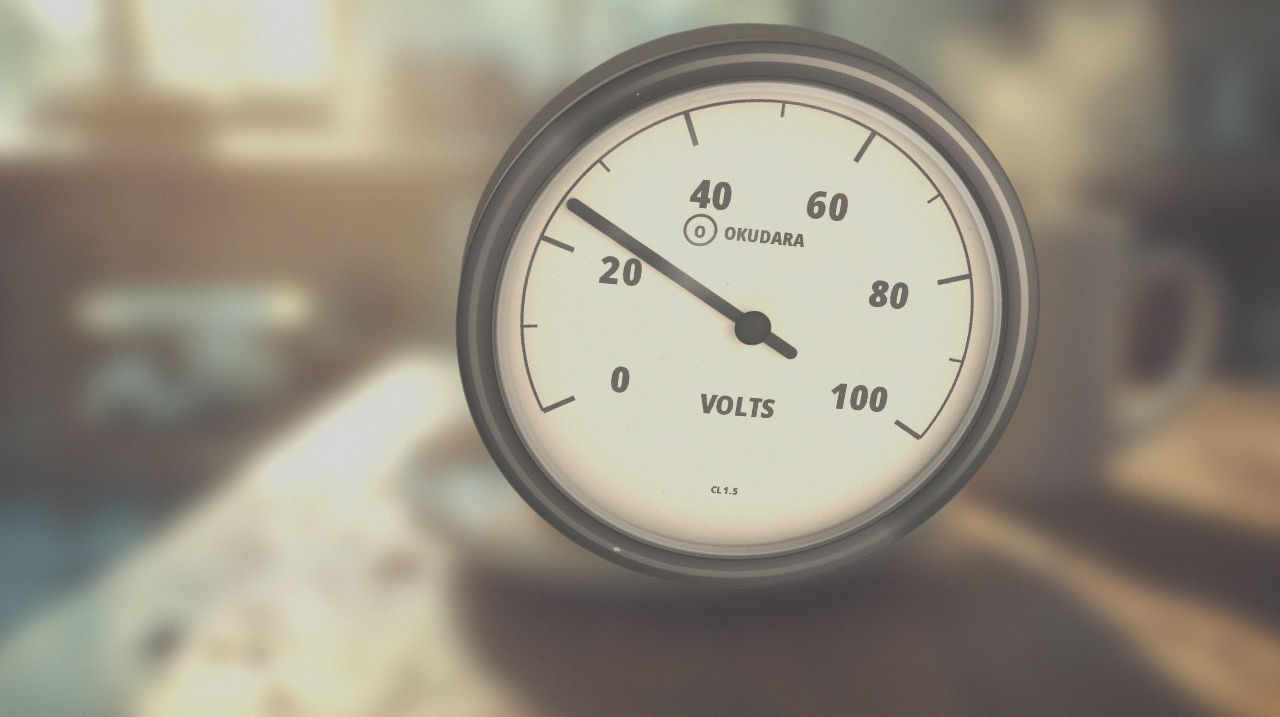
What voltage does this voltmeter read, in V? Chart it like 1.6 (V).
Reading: 25 (V)
